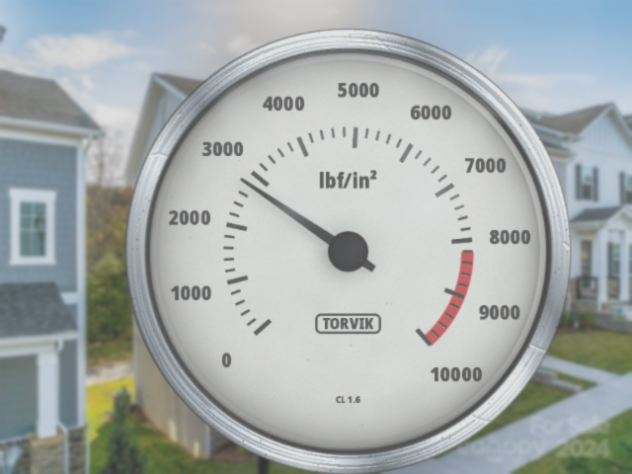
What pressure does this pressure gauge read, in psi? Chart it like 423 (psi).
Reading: 2800 (psi)
